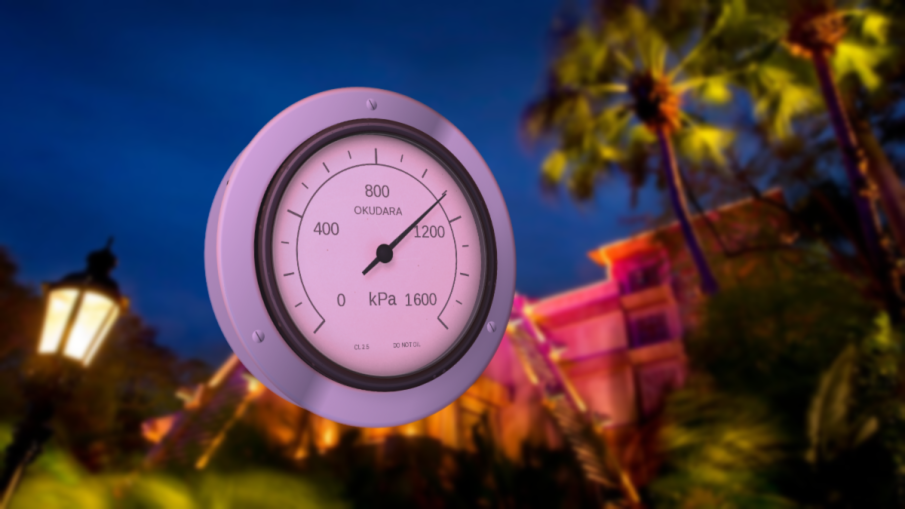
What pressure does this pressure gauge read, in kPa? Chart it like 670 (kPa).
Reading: 1100 (kPa)
